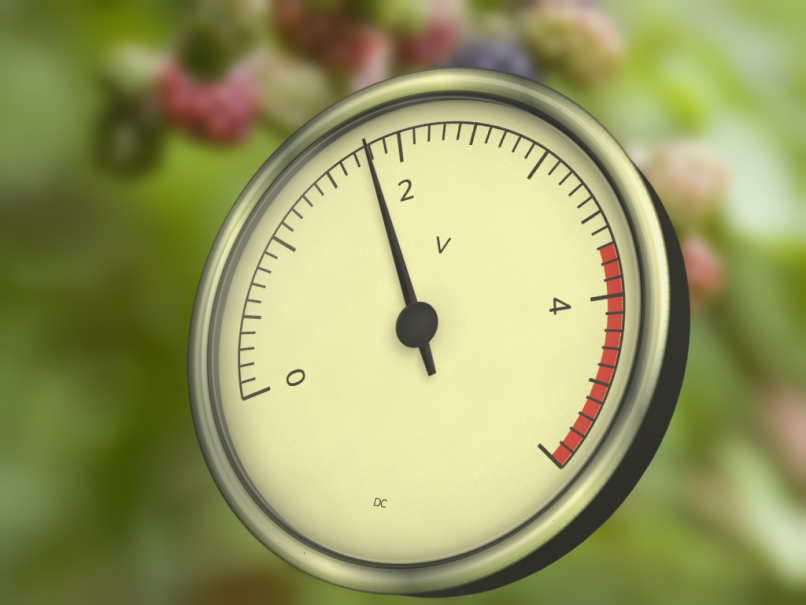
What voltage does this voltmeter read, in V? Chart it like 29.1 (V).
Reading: 1.8 (V)
